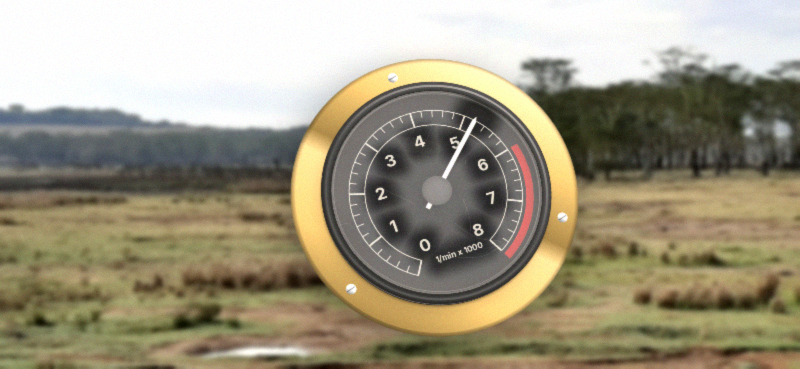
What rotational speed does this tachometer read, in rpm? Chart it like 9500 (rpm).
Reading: 5200 (rpm)
